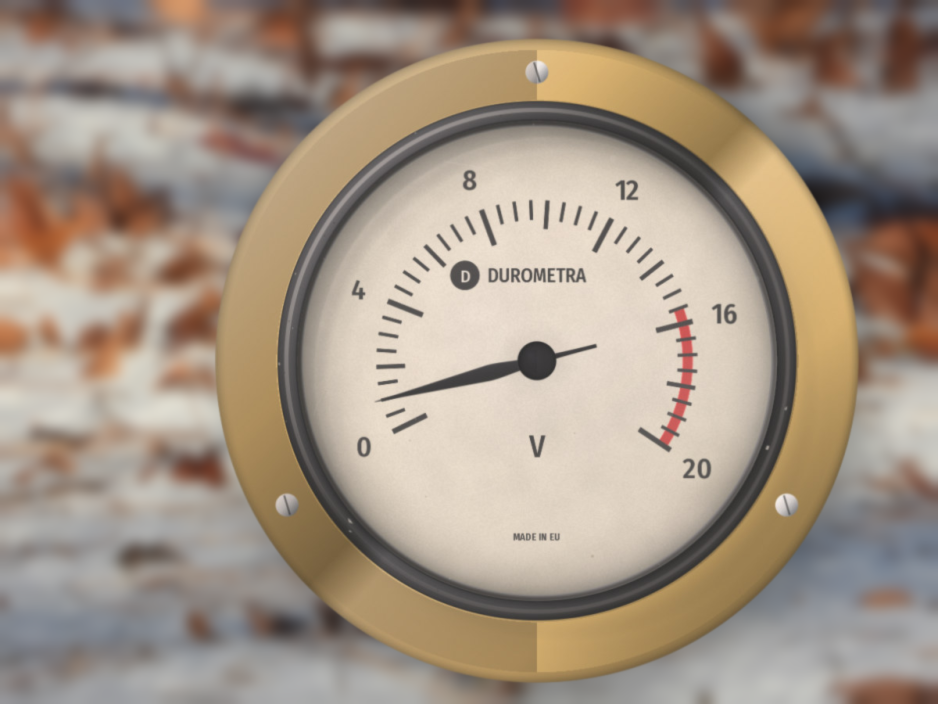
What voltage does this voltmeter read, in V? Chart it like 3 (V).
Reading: 1 (V)
